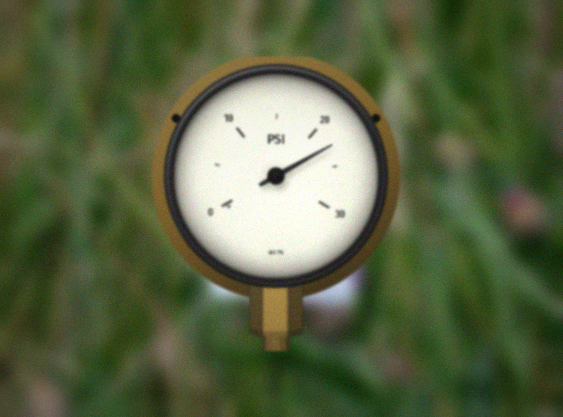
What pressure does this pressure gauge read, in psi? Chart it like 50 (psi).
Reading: 22.5 (psi)
